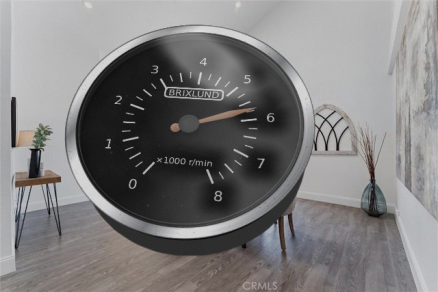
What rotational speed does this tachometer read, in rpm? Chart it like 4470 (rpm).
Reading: 5750 (rpm)
